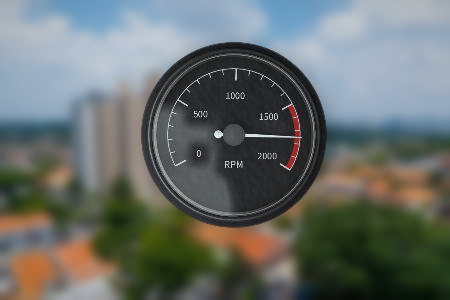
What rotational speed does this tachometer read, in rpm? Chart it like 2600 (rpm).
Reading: 1750 (rpm)
